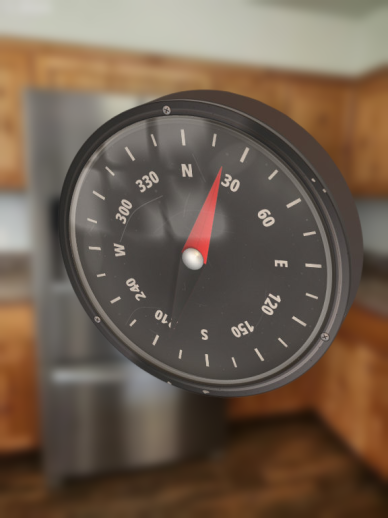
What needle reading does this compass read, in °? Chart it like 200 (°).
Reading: 22.5 (°)
